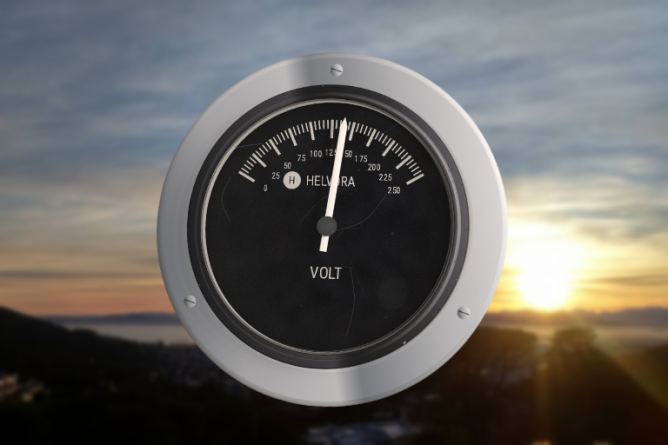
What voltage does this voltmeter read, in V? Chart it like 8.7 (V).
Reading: 140 (V)
